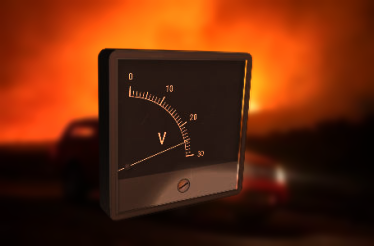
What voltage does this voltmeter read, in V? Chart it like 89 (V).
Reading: 25 (V)
